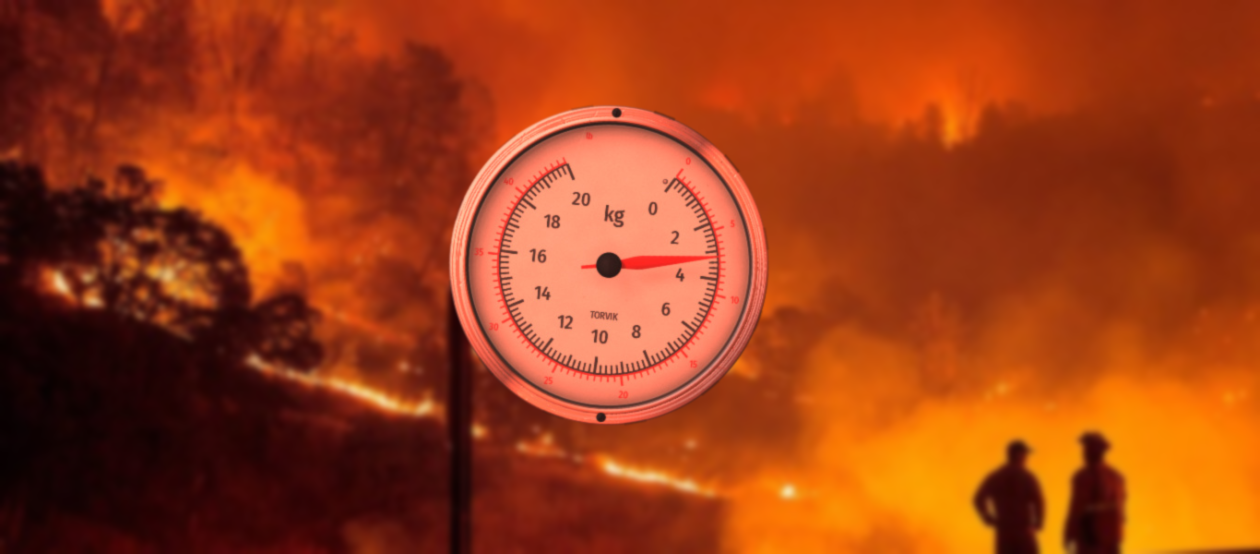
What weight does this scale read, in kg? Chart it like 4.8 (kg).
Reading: 3.2 (kg)
